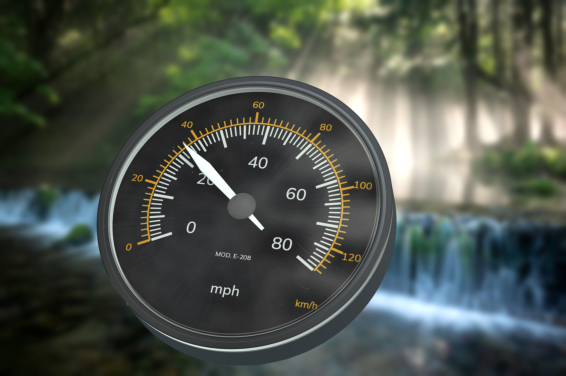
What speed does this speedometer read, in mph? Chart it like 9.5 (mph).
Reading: 22 (mph)
